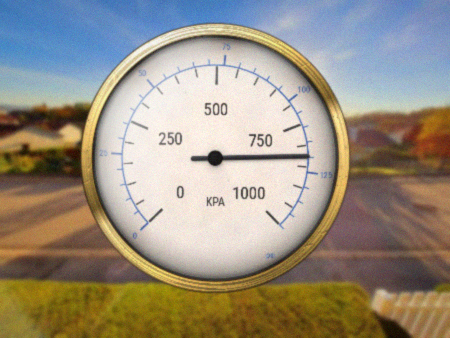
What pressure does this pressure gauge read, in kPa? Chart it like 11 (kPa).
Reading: 825 (kPa)
